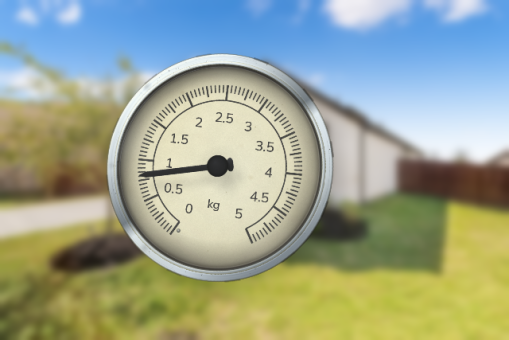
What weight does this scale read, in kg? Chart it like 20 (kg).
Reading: 0.8 (kg)
